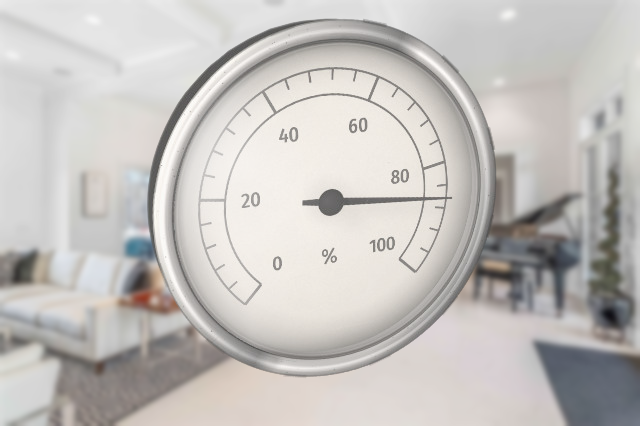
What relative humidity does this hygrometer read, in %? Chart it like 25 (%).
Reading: 86 (%)
